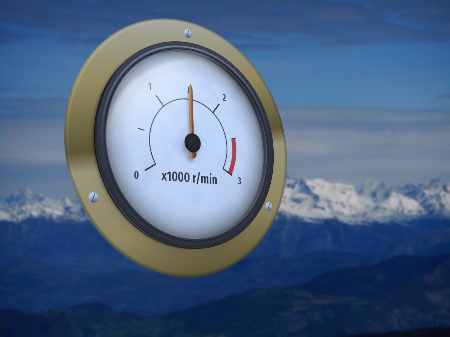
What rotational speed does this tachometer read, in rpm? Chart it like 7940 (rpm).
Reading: 1500 (rpm)
